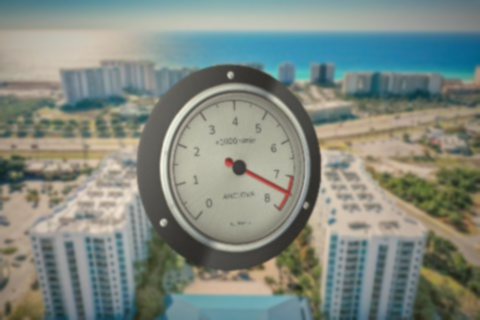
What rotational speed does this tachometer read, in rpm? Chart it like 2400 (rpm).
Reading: 7500 (rpm)
